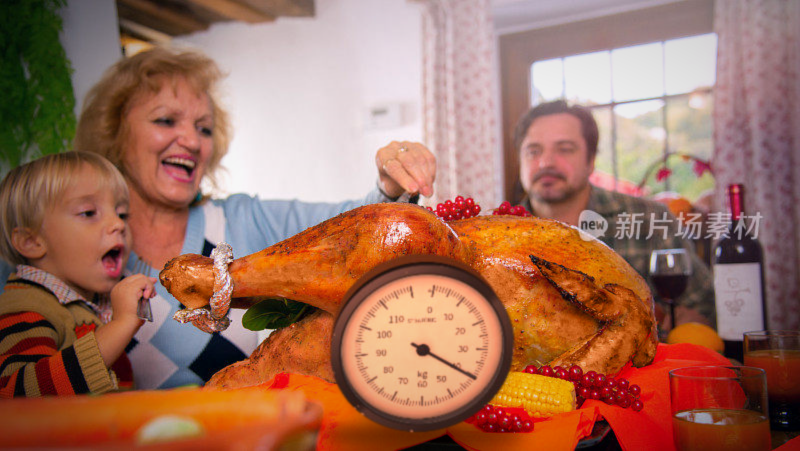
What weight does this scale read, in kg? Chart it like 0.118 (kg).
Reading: 40 (kg)
